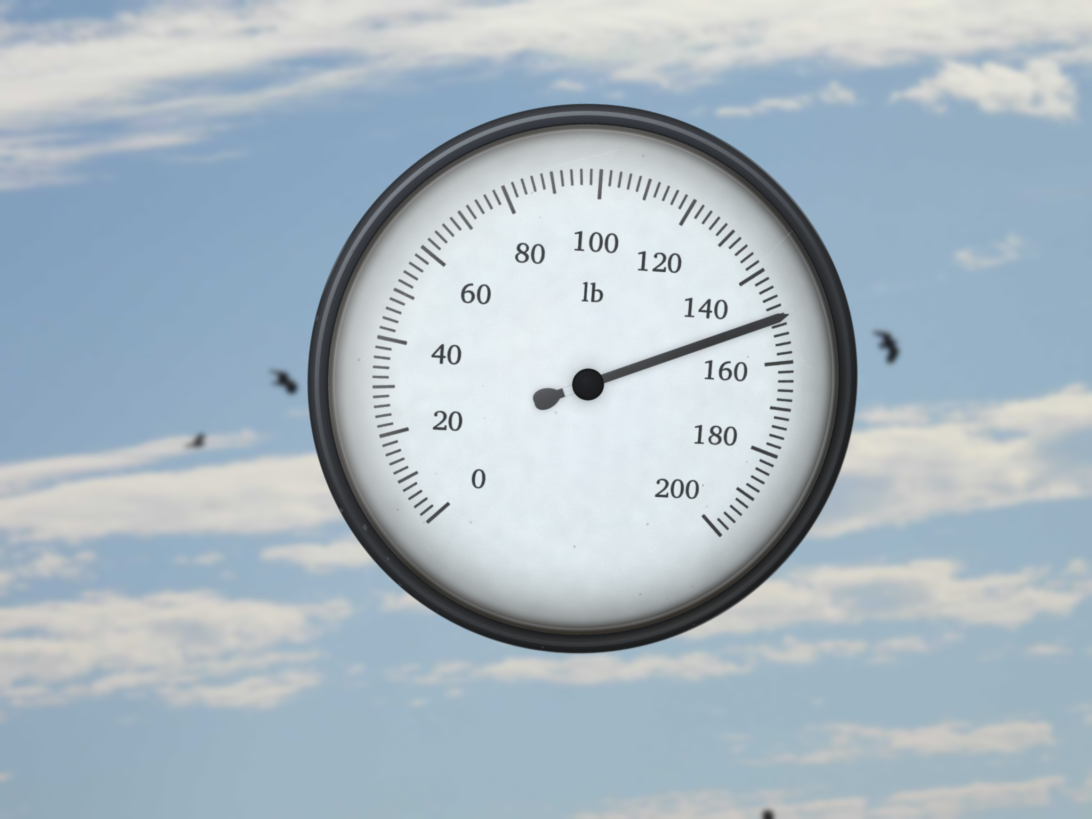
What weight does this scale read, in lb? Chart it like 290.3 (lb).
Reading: 150 (lb)
